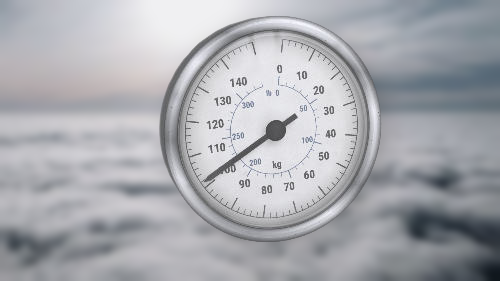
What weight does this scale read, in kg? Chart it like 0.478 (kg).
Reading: 102 (kg)
